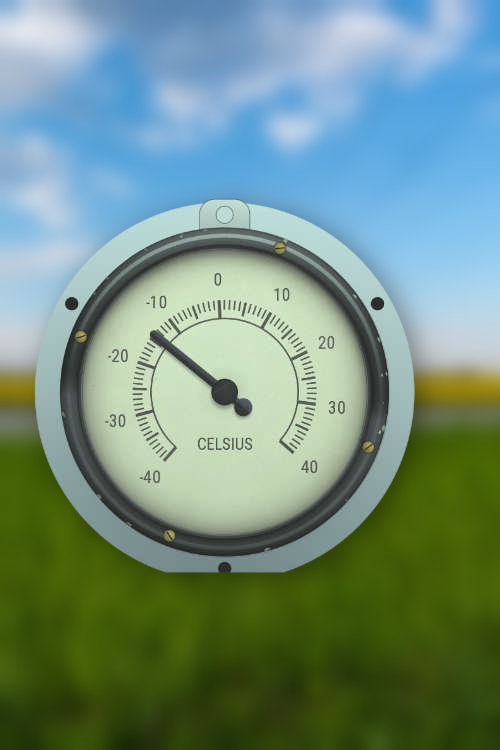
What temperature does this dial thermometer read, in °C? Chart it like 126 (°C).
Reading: -14 (°C)
